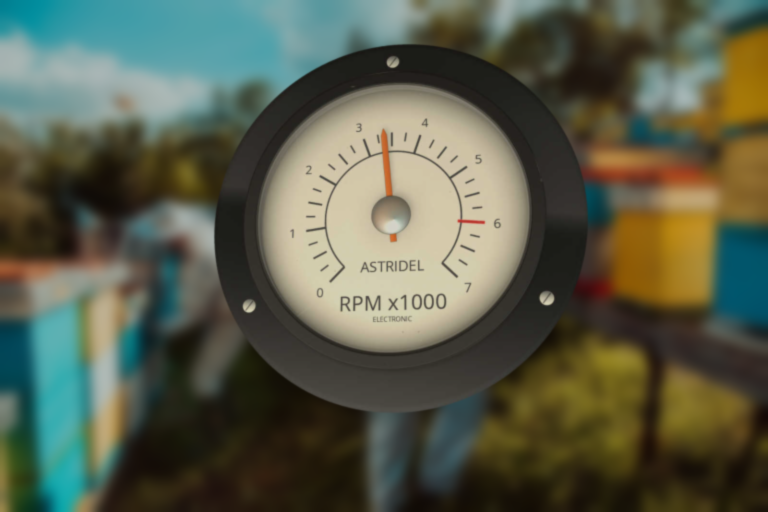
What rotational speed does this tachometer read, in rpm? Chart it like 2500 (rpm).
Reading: 3375 (rpm)
